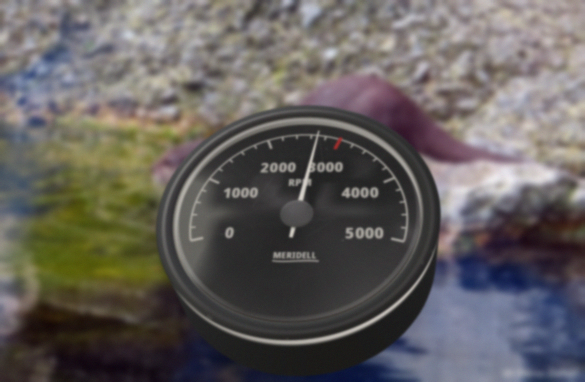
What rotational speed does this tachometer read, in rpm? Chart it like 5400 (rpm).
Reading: 2700 (rpm)
